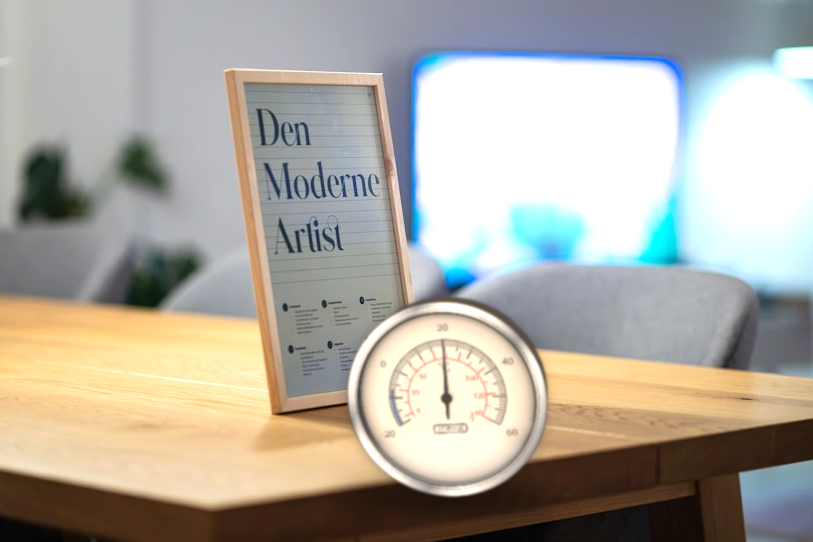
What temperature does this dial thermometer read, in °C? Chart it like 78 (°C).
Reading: 20 (°C)
